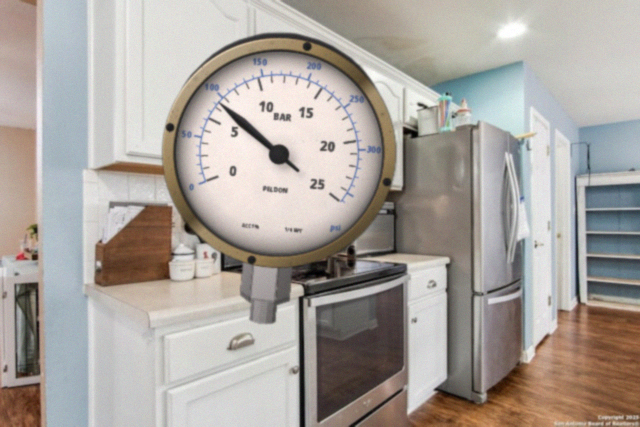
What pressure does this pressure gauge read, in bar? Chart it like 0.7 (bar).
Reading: 6.5 (bar)
